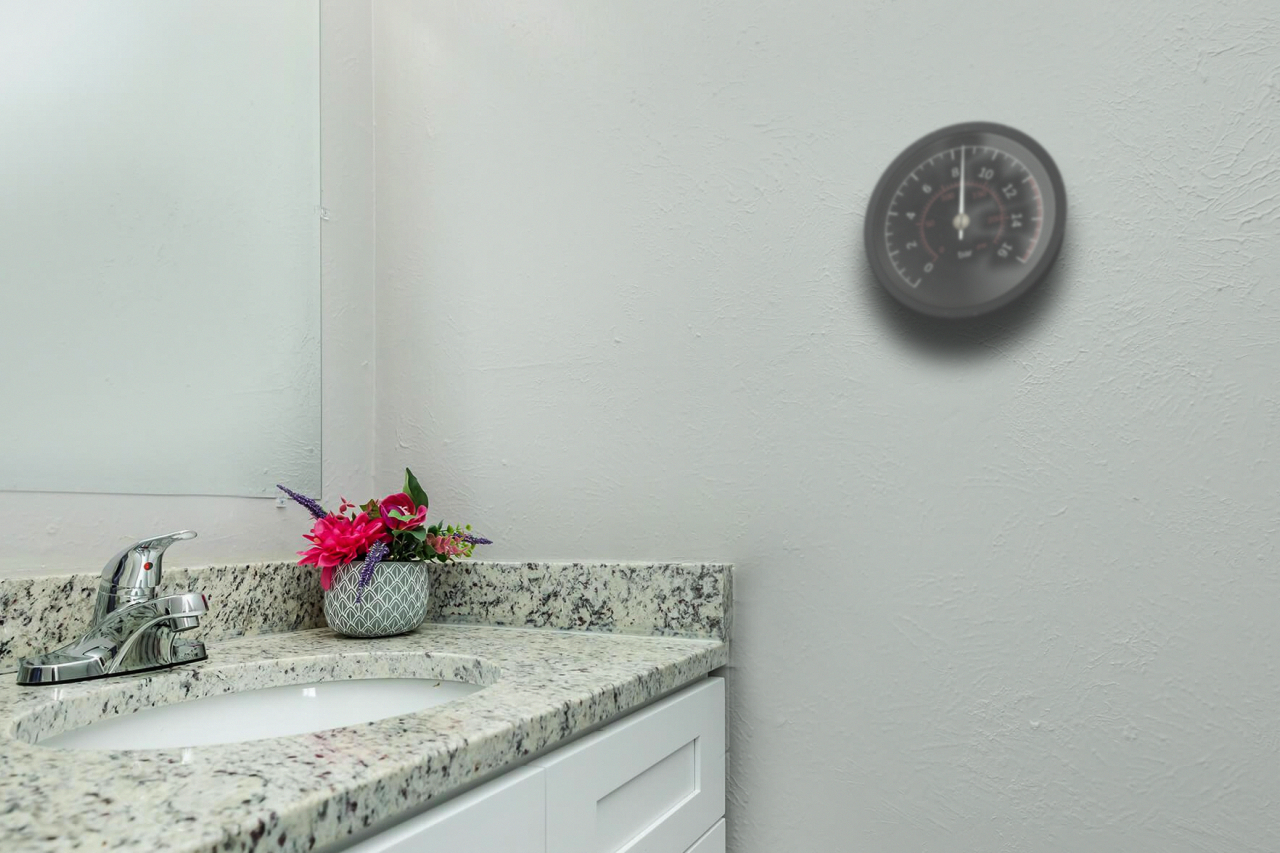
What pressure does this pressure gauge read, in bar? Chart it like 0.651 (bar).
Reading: 8.5 (bar)
